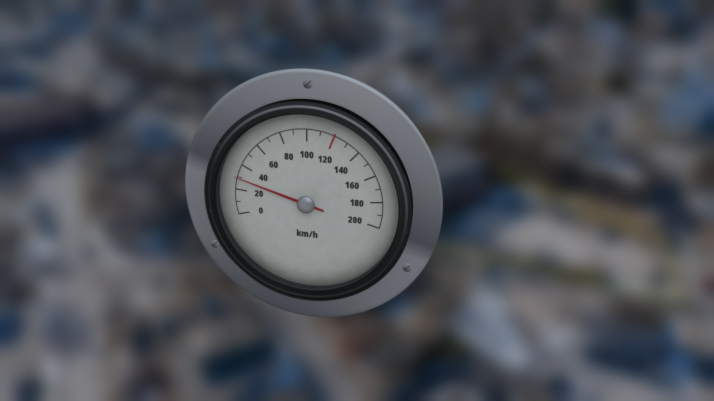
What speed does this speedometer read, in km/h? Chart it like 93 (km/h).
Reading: 30 (km/h)
